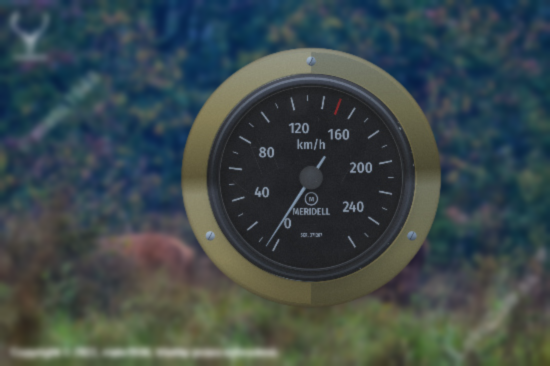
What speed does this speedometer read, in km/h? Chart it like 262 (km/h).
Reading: 5 (km/h)
